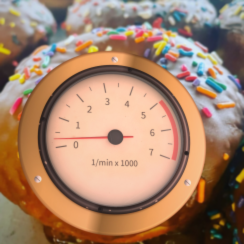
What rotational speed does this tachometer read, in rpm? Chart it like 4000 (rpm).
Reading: 250 (rpm)
